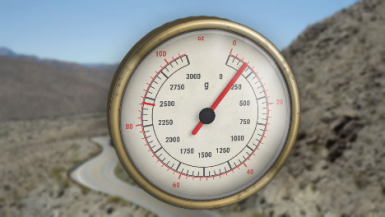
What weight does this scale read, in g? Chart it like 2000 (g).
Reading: 150 (g)
